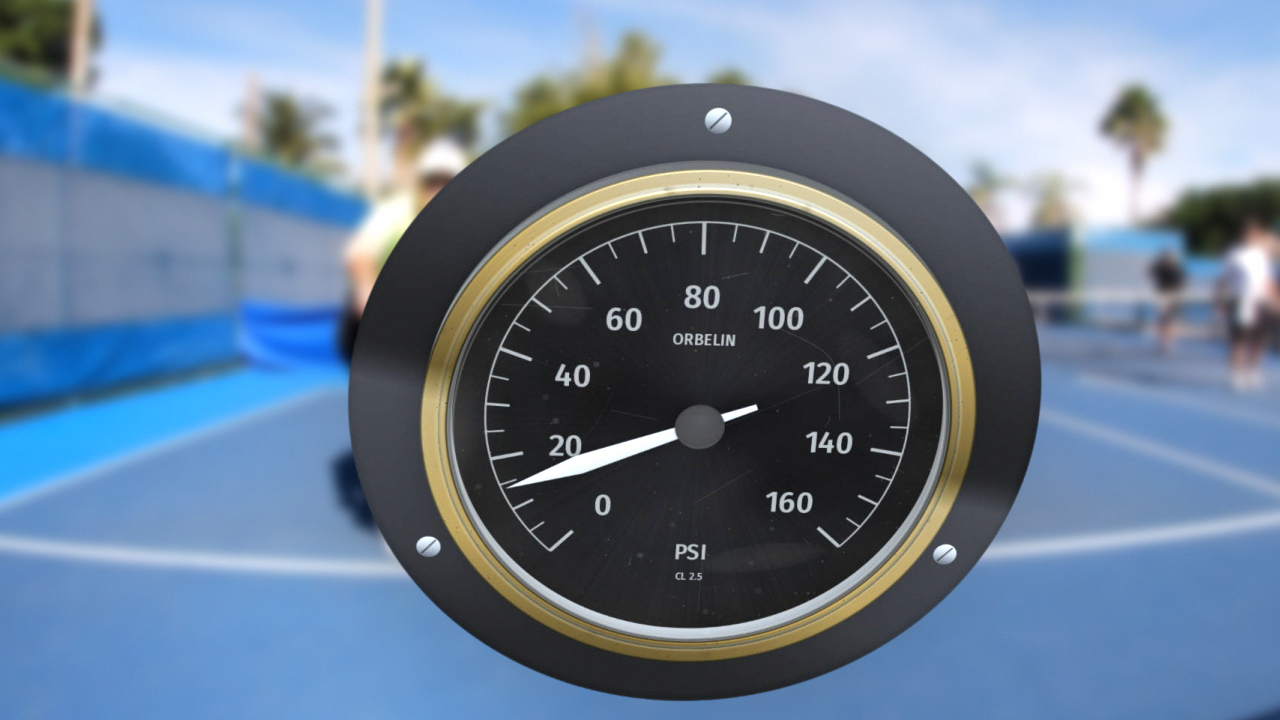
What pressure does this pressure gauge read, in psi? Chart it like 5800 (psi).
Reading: 15 (psi)
